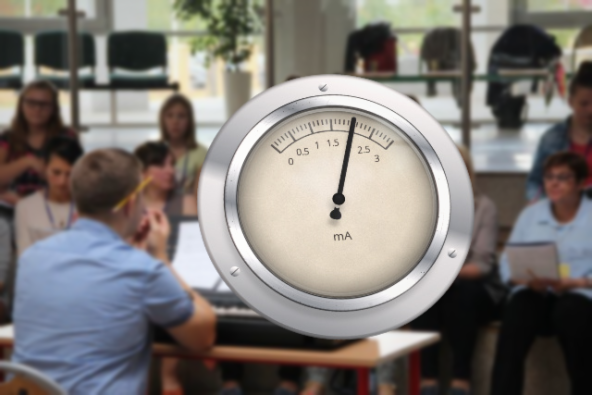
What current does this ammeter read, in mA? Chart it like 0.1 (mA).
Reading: 2 (mA)
